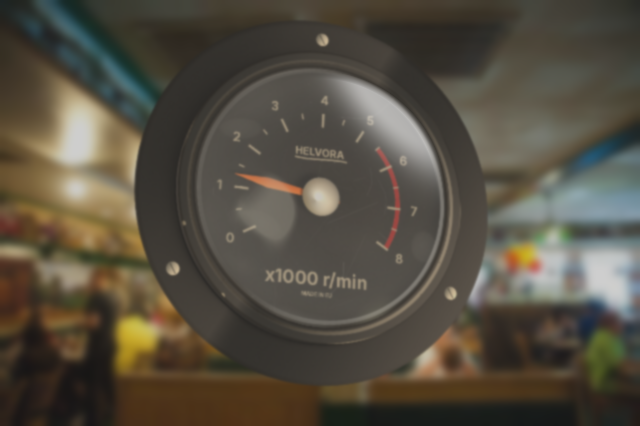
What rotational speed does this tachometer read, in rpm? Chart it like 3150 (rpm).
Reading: 1250 (rpm)
